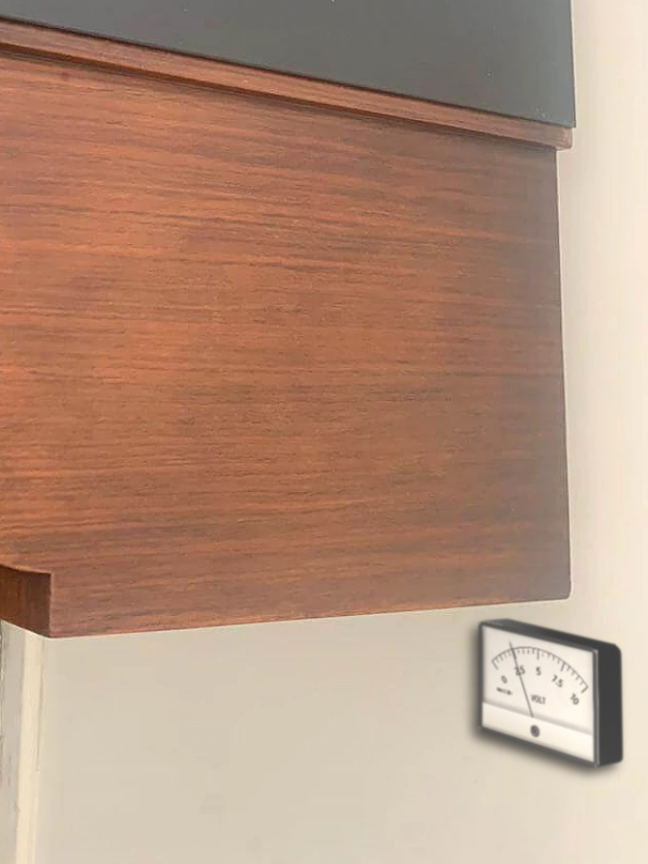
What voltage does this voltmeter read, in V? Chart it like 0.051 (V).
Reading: 2.5 (V)
